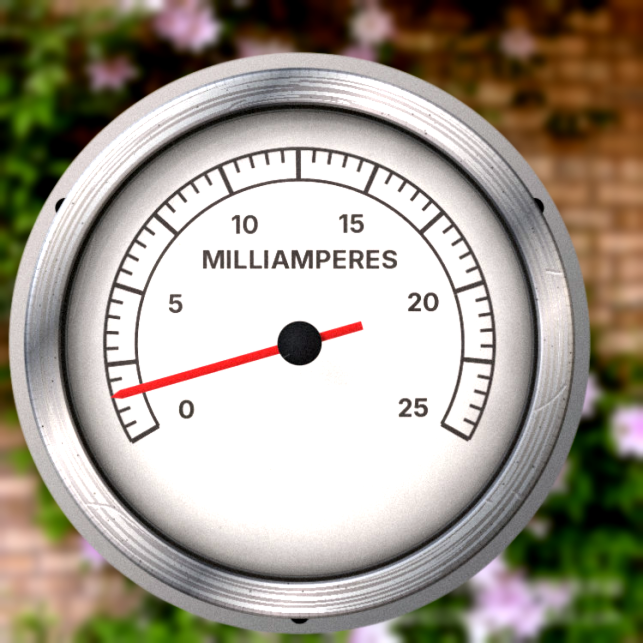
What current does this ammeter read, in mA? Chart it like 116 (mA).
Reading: 1.5 (mA)
